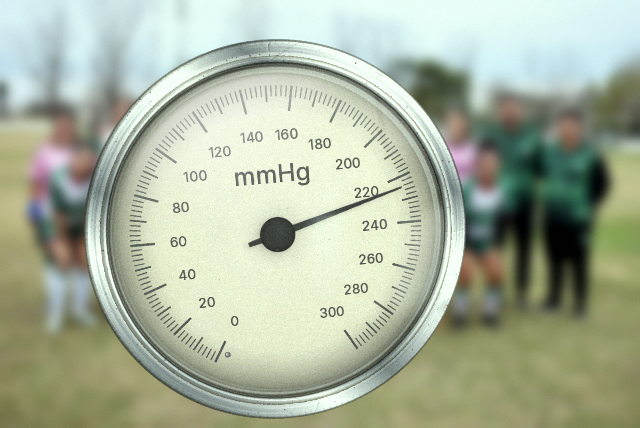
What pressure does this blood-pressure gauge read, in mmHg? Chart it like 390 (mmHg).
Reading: 224 (mmHg)
